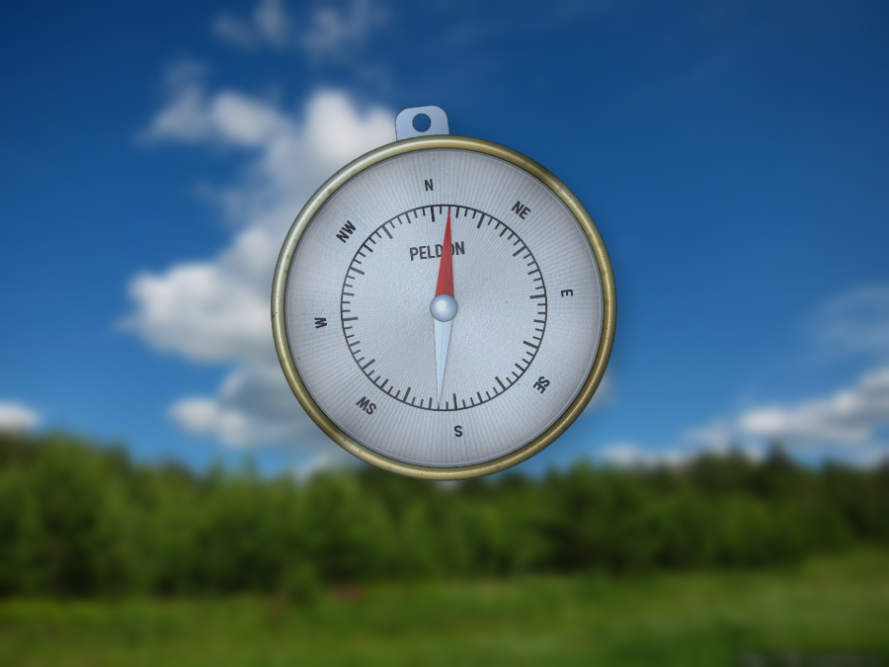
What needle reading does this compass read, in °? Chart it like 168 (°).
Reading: 10 (°)
